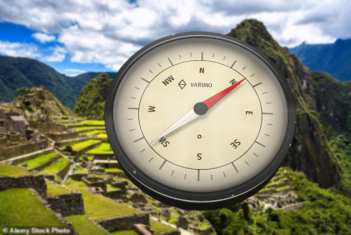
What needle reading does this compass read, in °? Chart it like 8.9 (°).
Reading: 50 (°)
